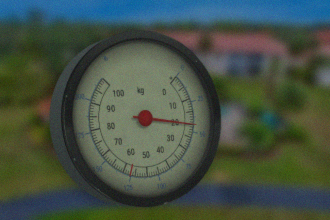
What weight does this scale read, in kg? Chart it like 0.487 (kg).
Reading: 20 (kg)
